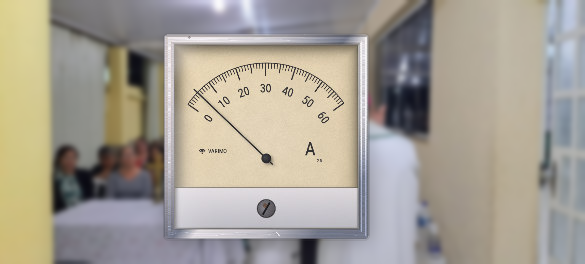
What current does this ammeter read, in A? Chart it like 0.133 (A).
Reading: 5 (A)
